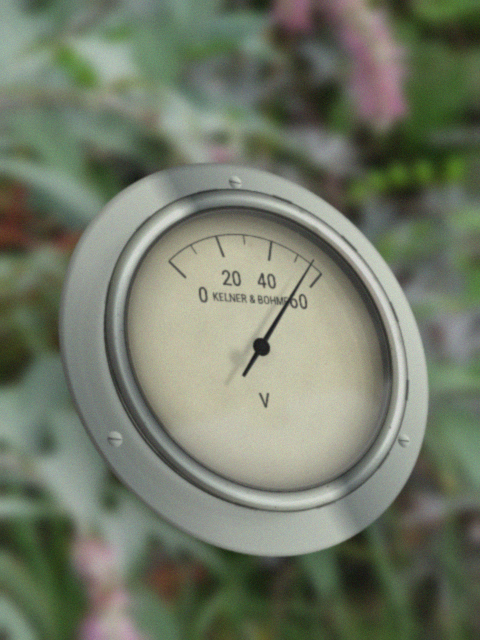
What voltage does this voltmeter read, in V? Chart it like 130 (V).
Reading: 55 (V)
